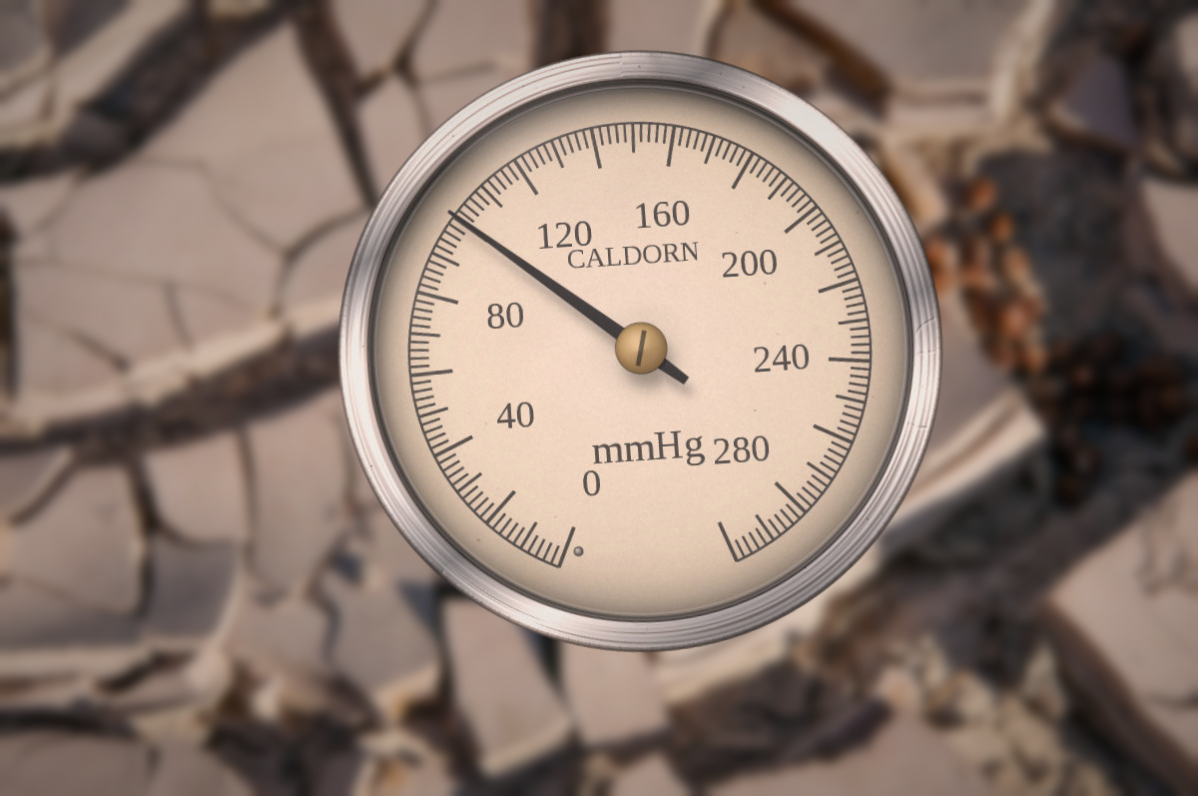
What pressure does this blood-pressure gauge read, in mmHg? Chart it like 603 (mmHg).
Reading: 100 (mmHg)
